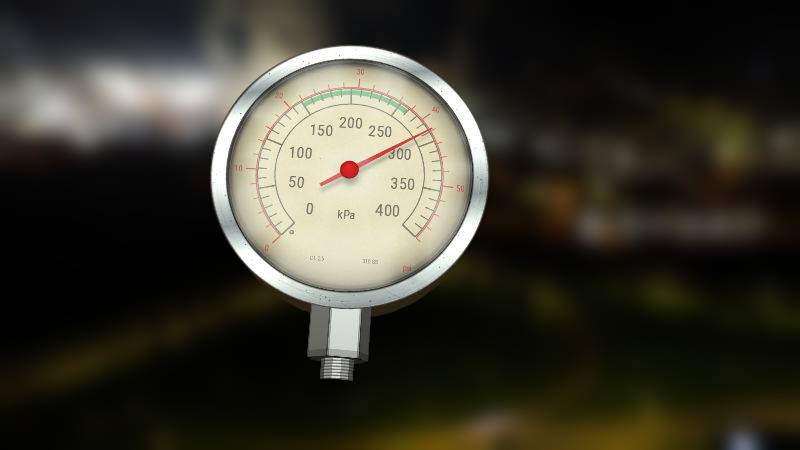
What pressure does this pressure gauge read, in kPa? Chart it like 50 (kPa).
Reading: 290 (kPa)
